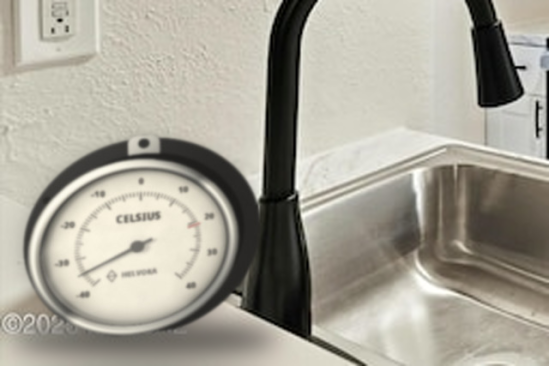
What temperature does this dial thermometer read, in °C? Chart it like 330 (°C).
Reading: -35 (°C)
